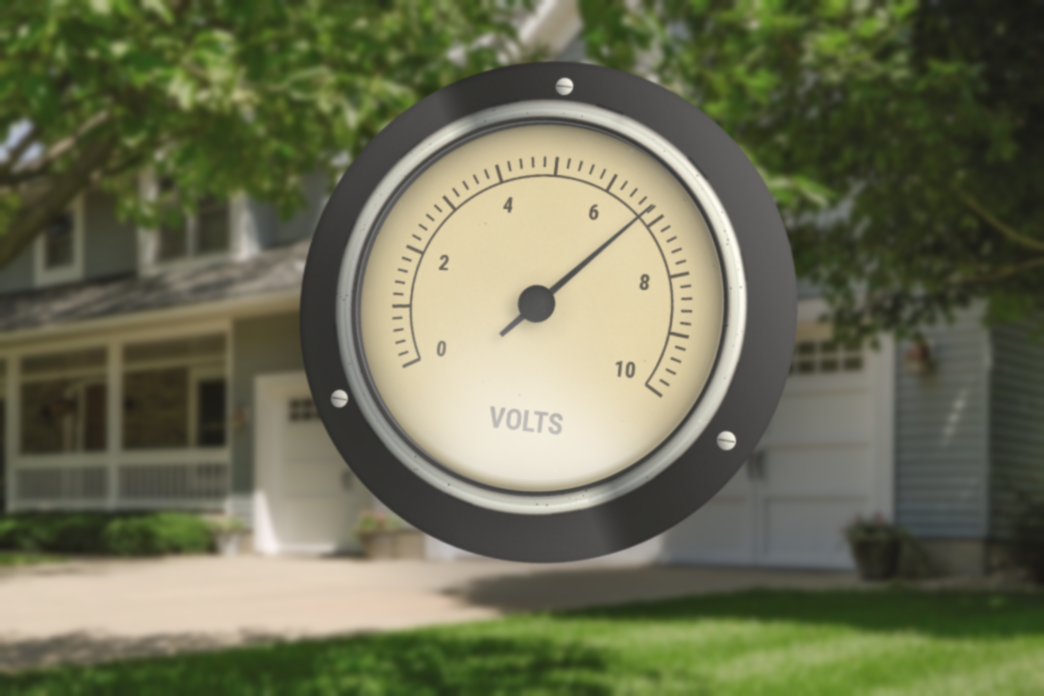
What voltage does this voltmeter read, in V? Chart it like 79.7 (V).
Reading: 6.8 (V)
